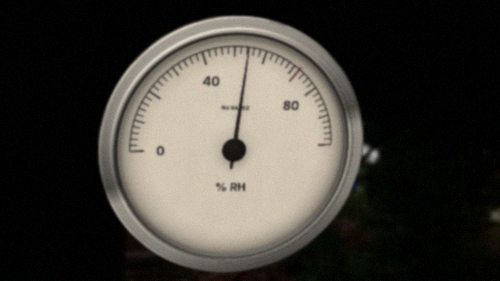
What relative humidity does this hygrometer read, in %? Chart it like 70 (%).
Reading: 54 (%)
